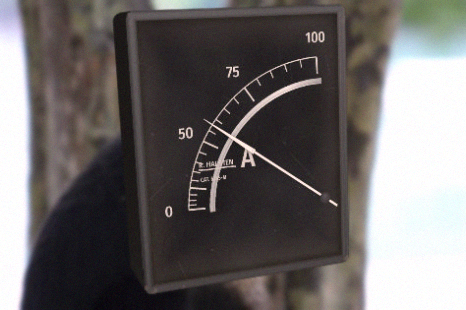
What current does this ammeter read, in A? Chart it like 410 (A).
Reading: 57.5 (A)
